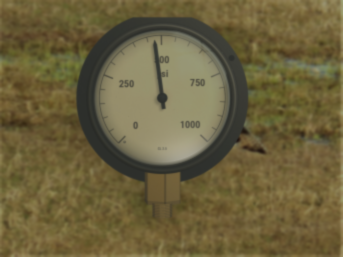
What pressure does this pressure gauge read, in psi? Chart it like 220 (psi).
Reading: 475 (psi)
